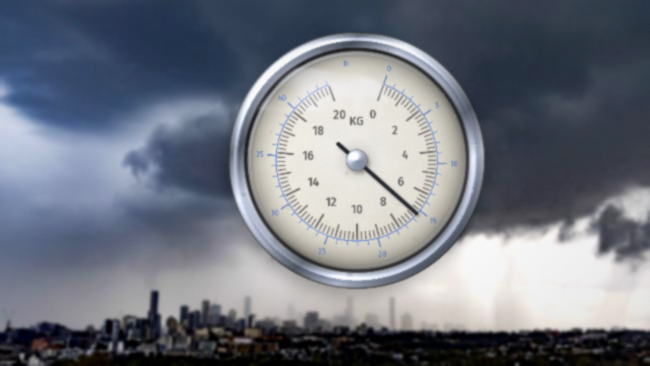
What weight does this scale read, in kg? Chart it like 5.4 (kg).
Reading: 7 (kg)
